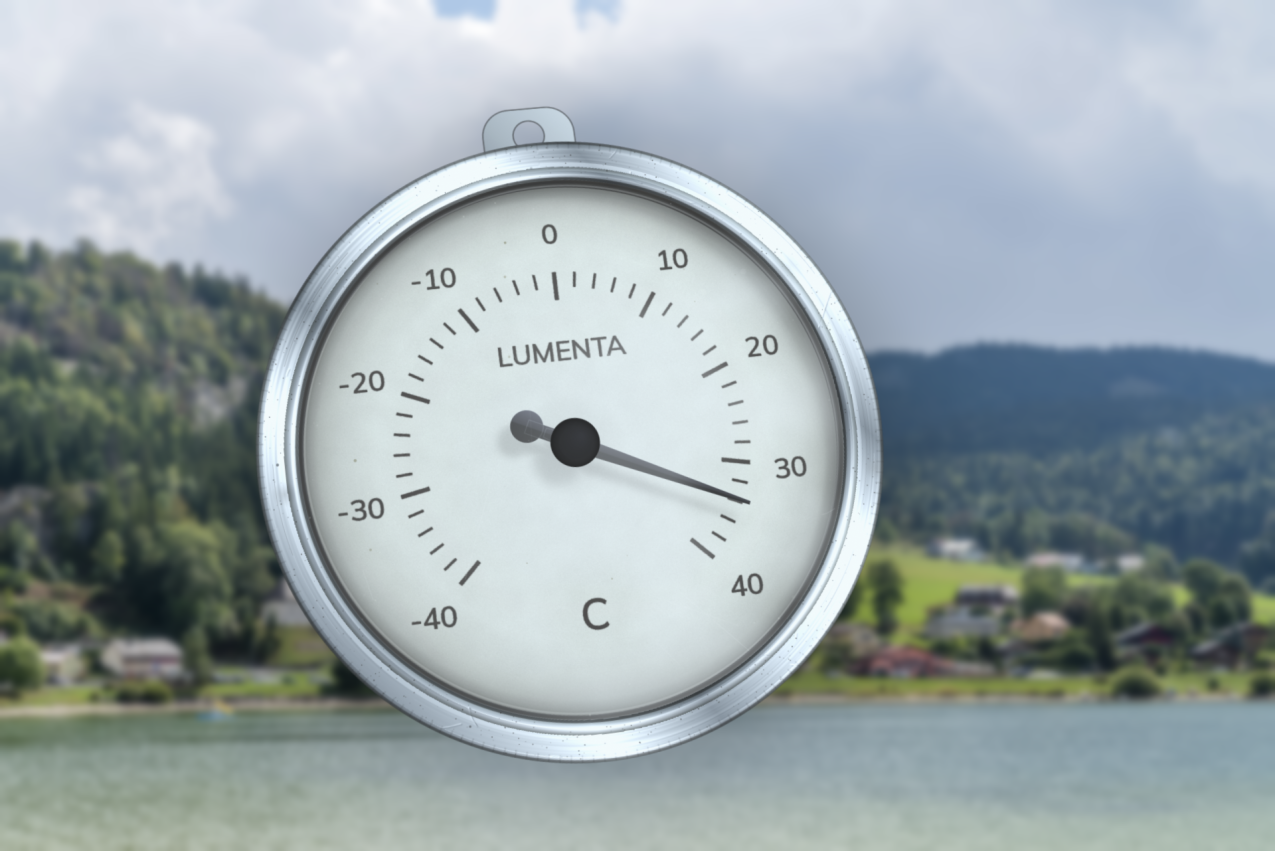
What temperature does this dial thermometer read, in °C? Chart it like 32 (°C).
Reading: 34 (°C)
